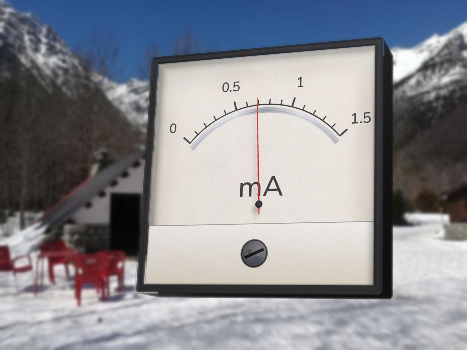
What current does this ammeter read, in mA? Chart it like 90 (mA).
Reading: 0.7 (mA)
